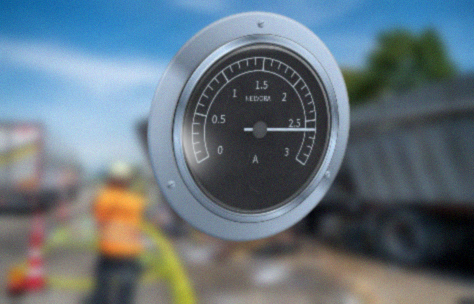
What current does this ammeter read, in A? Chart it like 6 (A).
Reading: 2.6 (A)
